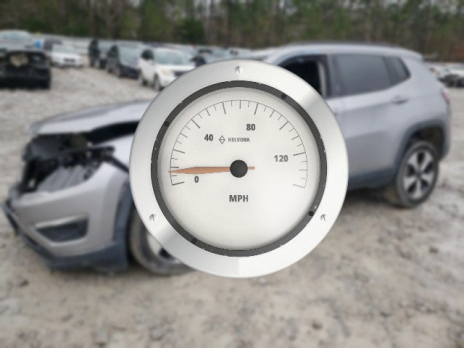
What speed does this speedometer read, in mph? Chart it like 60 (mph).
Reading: 7.5 (mph)
